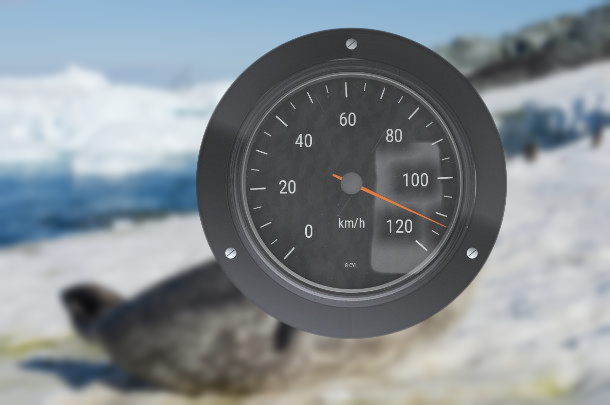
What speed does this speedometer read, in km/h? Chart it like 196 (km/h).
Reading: 112.5 (km/h)
